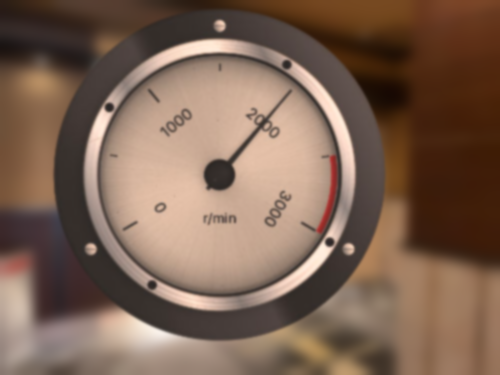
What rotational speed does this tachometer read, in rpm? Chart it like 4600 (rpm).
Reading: 2000 (rpm)
